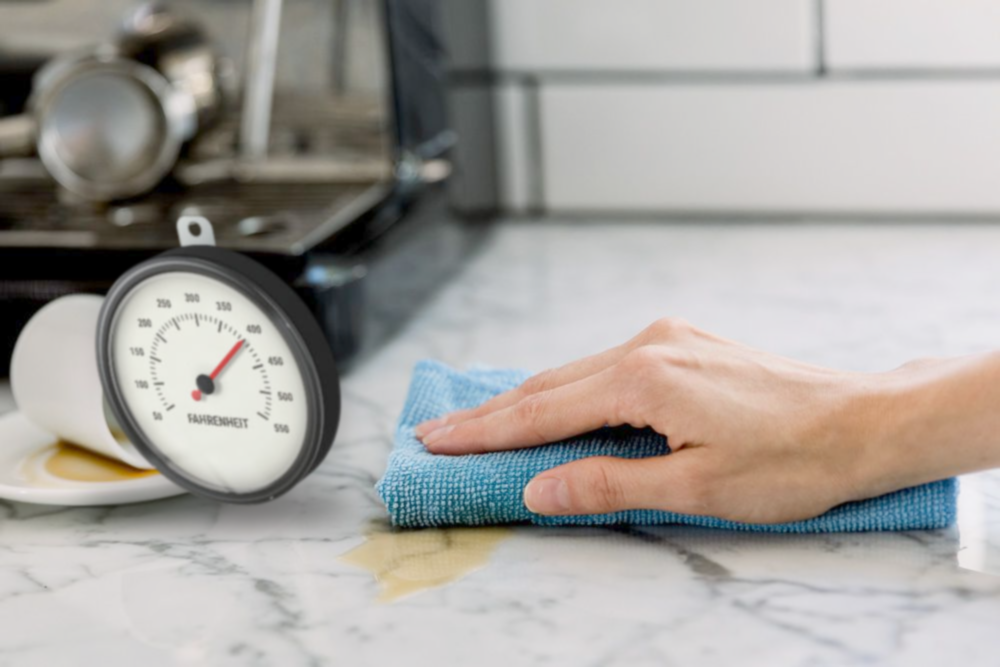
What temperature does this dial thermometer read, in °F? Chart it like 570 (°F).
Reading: 400 (°F)
